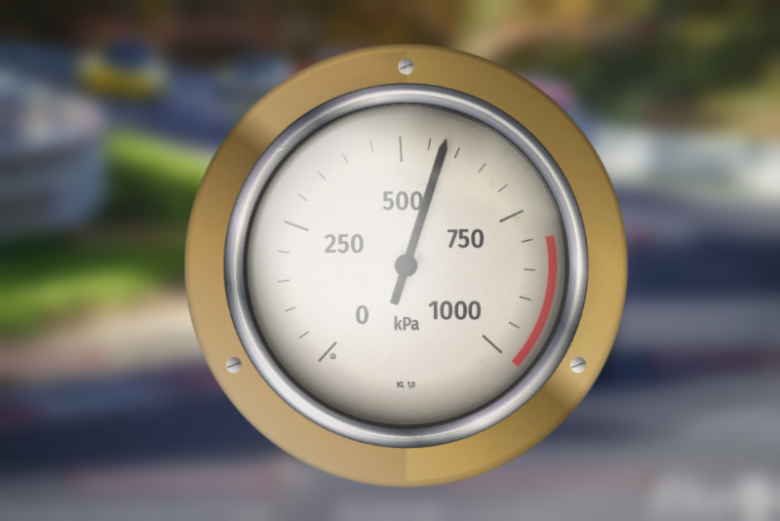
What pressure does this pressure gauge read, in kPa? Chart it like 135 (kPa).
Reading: 575 (kPa)
